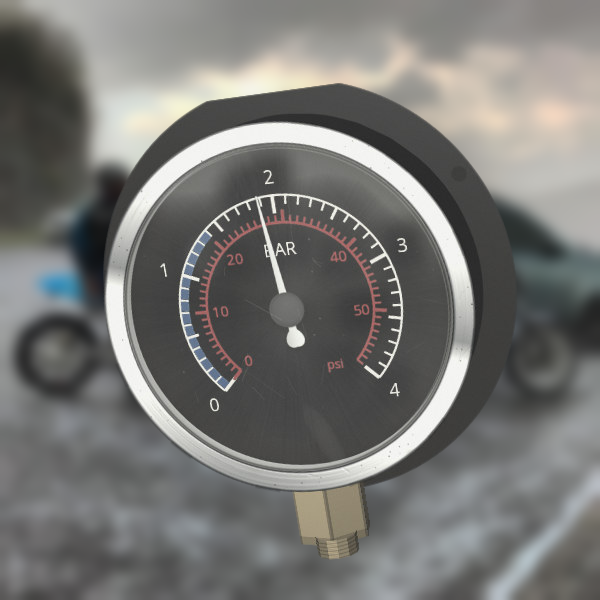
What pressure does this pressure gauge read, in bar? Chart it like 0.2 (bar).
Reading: 1.9 (bar)
